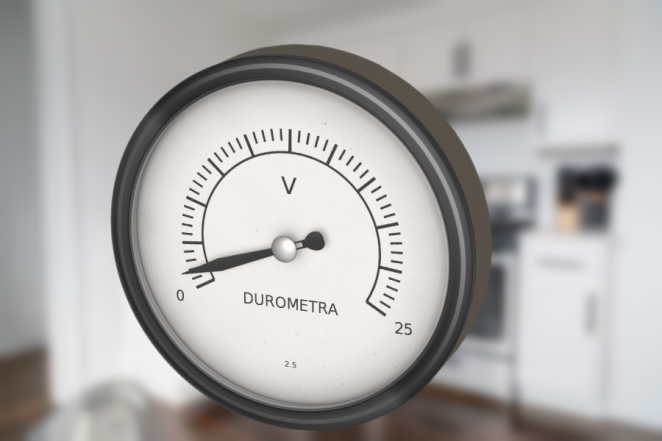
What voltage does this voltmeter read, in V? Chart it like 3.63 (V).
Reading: 1 (V)
